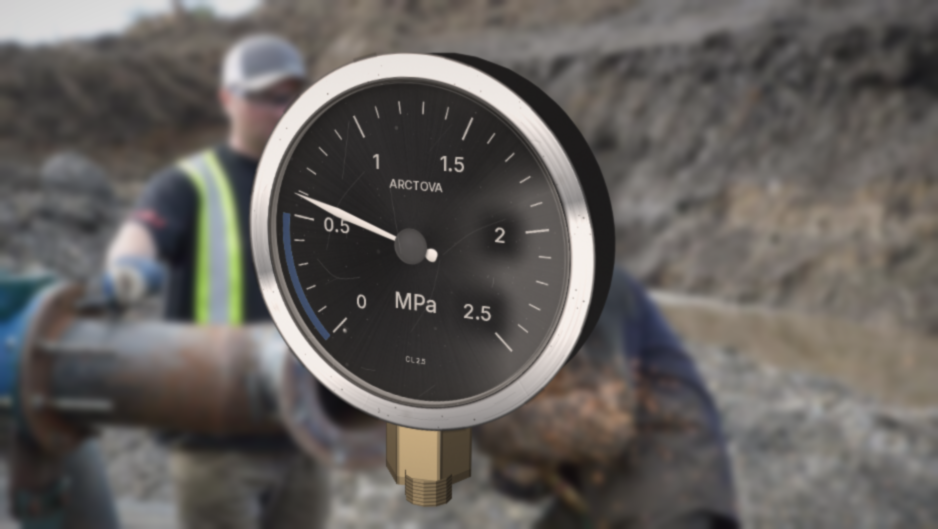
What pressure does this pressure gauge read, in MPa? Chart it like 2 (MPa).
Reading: 0.6 (MPa)
